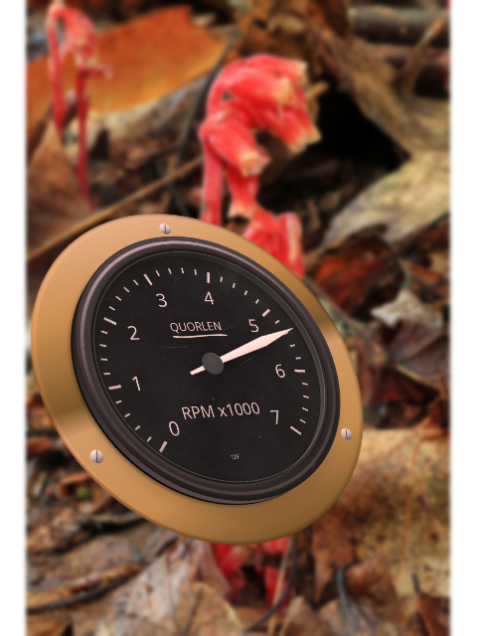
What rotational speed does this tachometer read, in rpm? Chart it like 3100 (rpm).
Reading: 5400 (rpm)
